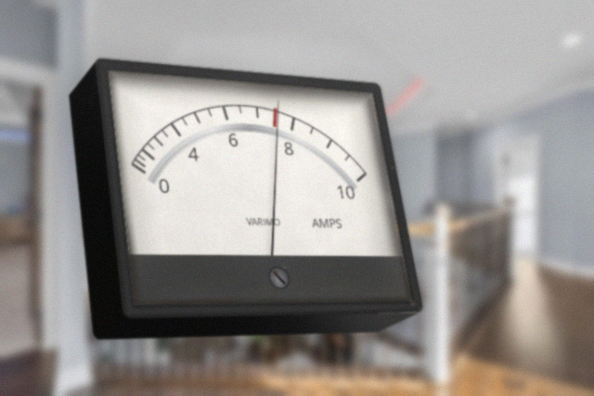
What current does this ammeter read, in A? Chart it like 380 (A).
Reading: 7.5 (A)
